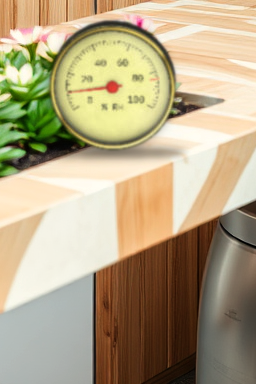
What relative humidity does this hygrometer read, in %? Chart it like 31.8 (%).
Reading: 10 (%)
